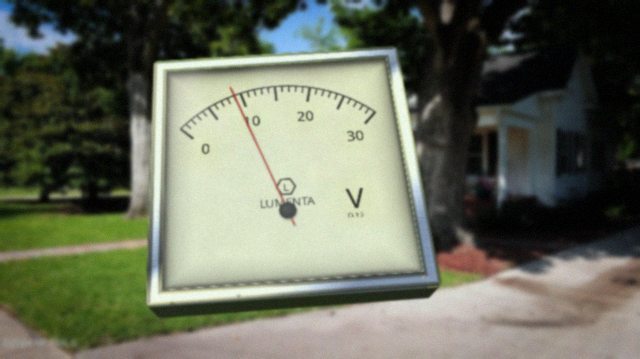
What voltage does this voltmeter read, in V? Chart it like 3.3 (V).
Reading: 9 (V)
